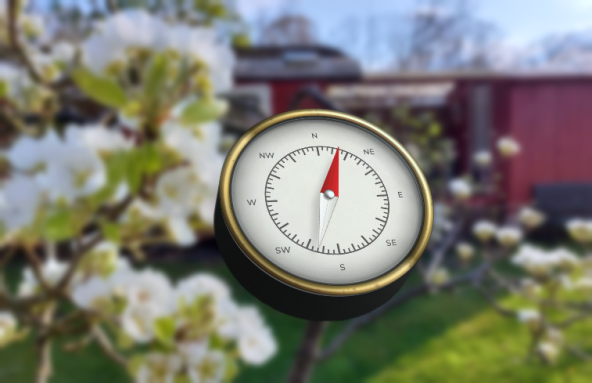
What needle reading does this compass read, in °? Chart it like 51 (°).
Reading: 20 (°)
